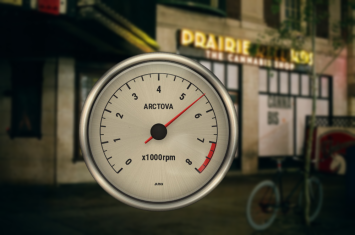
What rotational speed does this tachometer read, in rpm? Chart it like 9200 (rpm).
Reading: 5500 (rpm)
